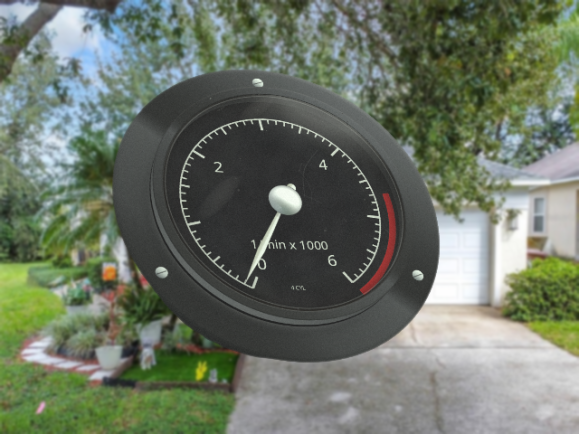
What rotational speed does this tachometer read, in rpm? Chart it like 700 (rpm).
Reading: 100 (rpm)
